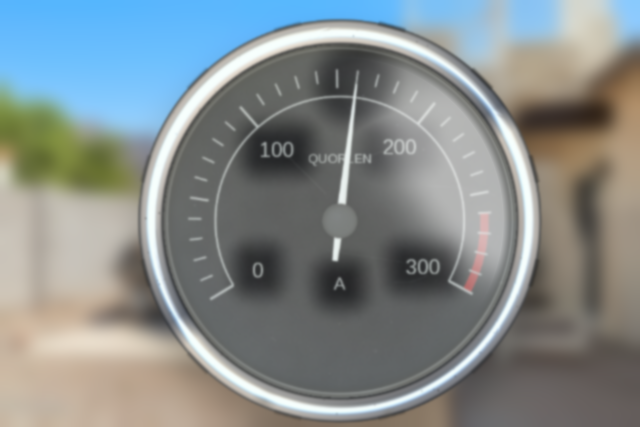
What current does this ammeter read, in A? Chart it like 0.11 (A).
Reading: 160 (A)
